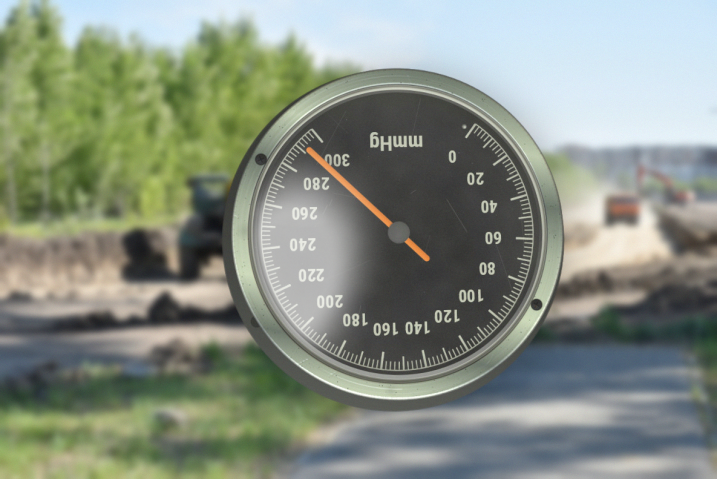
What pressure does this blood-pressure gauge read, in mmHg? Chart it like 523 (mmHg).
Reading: 292 (mmHg)
